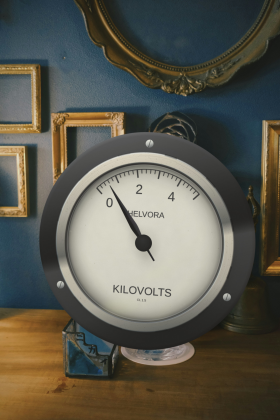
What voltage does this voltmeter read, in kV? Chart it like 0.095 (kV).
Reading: 0.6 (kV)
